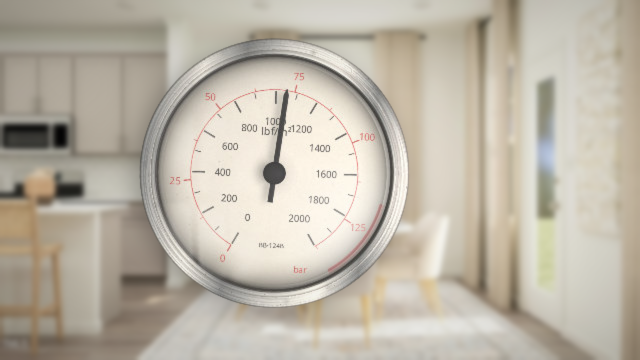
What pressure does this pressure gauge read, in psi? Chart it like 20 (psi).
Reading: 1050 (psi)
